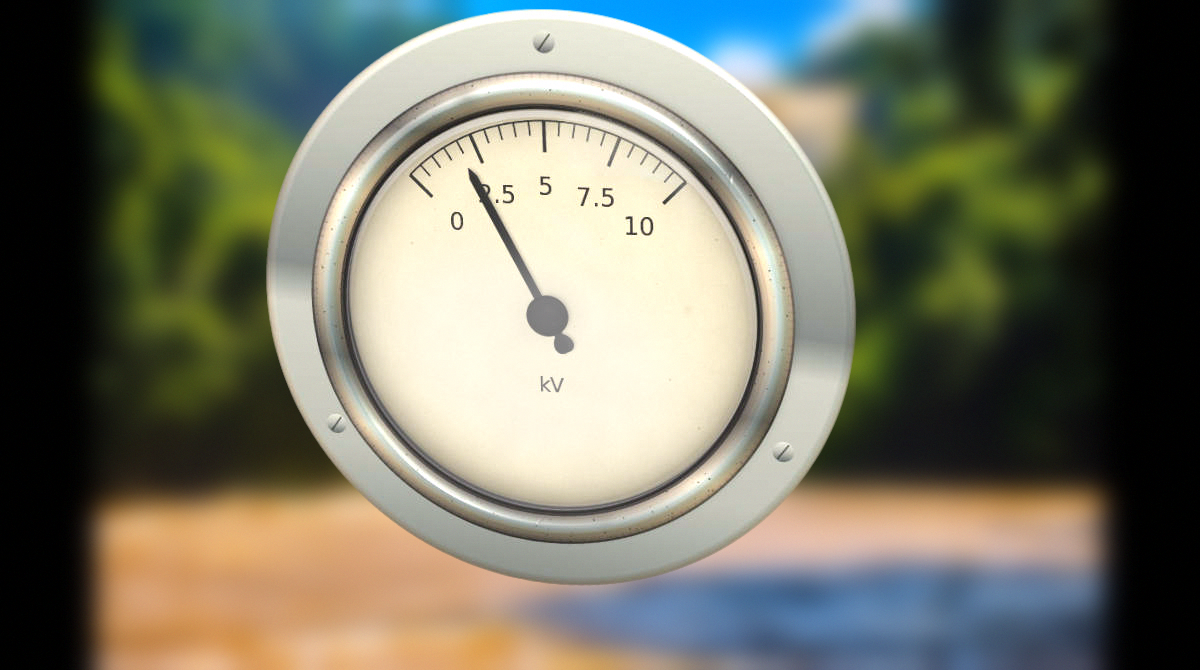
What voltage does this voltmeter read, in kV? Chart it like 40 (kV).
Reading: 2 (kV)
